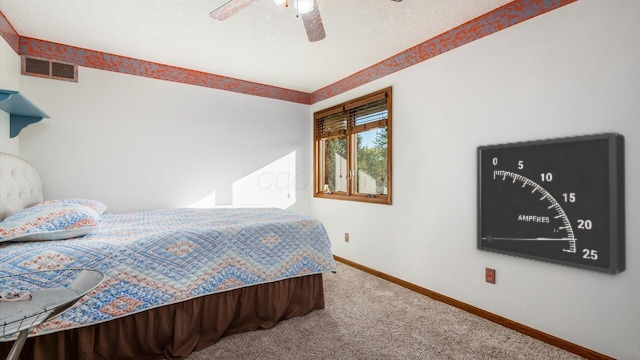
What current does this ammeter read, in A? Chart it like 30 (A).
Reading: 22.5 (A)
